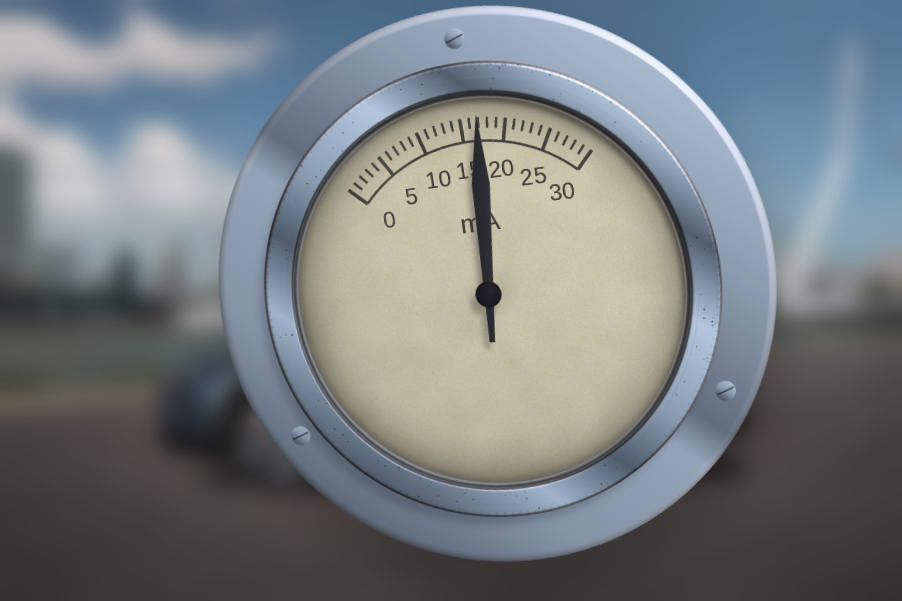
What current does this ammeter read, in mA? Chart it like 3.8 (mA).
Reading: 17 (mA)
